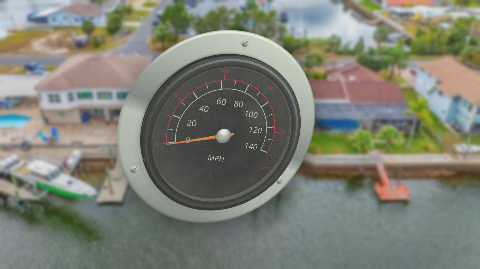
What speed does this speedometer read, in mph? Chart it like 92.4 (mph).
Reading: 0 (mph)
